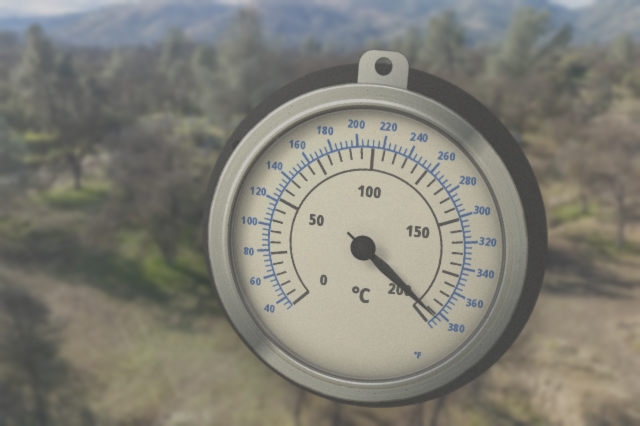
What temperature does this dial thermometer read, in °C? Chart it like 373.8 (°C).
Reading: 195 (°C)
